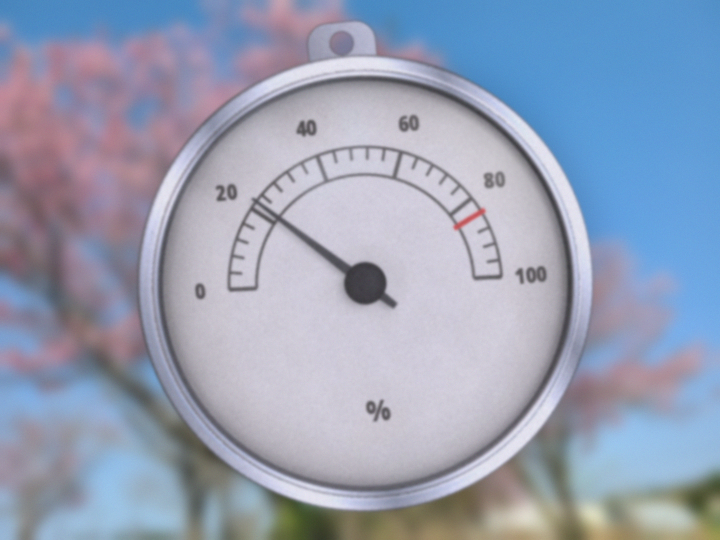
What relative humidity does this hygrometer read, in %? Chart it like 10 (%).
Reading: 22 (%)
